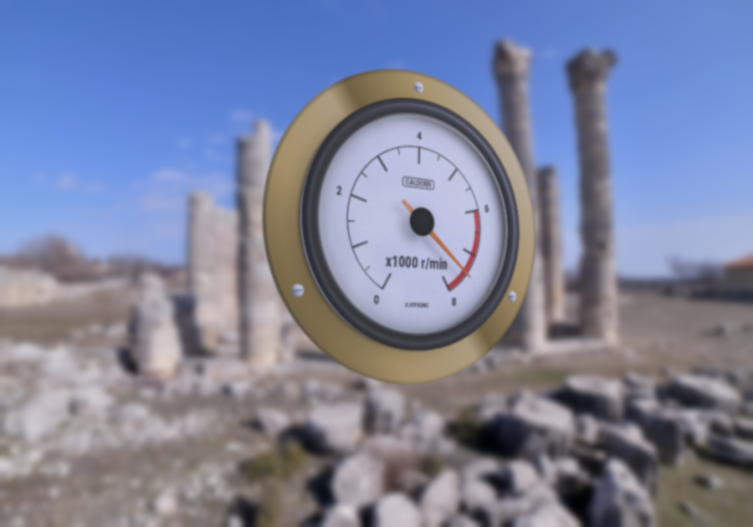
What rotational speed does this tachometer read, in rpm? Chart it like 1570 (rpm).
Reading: 7500 (rpm)
